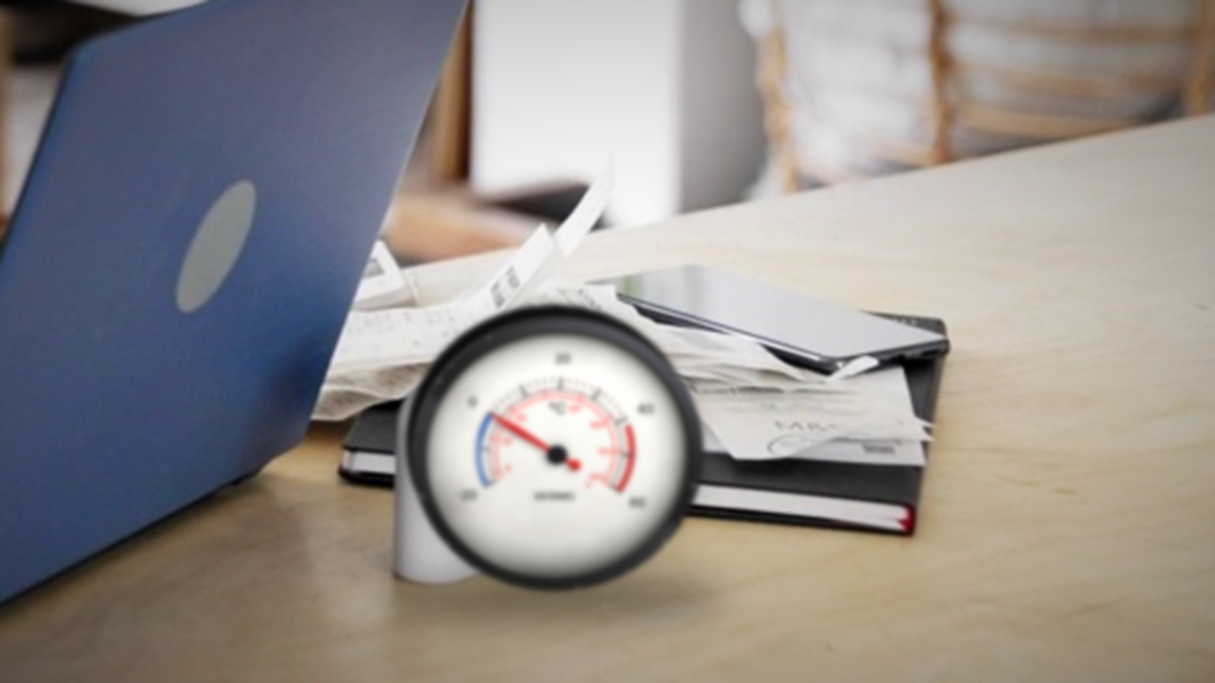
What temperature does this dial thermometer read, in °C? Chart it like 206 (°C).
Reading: 0 (°C)
